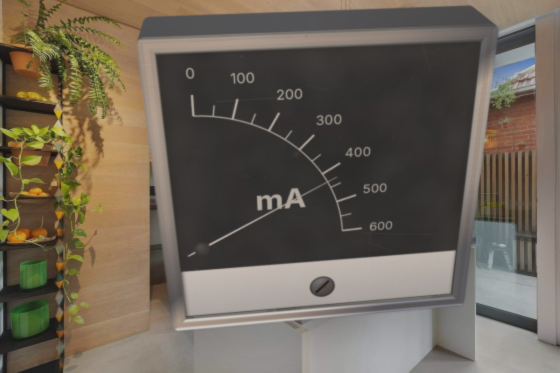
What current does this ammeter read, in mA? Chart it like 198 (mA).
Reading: 425 (mA)
